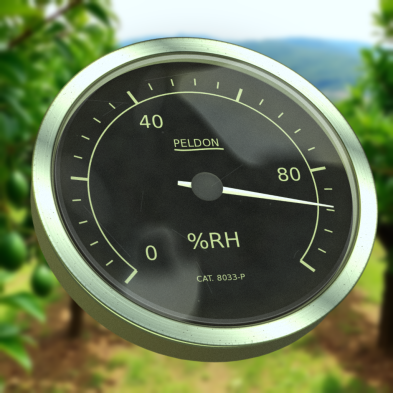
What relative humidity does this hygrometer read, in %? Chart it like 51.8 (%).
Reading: 88 (%)
